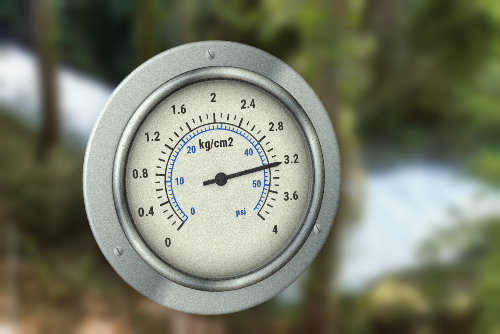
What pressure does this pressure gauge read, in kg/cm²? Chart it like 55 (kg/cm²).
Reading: 3.2 (kg/cm²)
